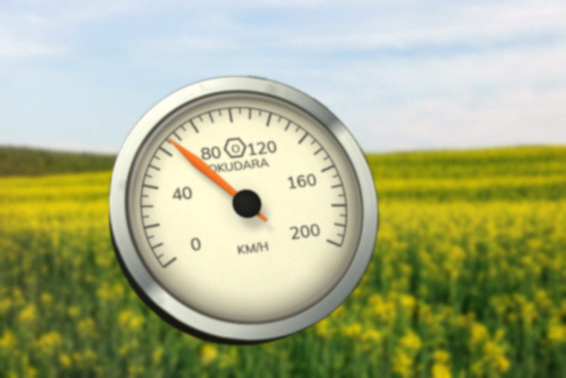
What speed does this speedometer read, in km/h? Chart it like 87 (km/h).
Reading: 65 (km/h)
